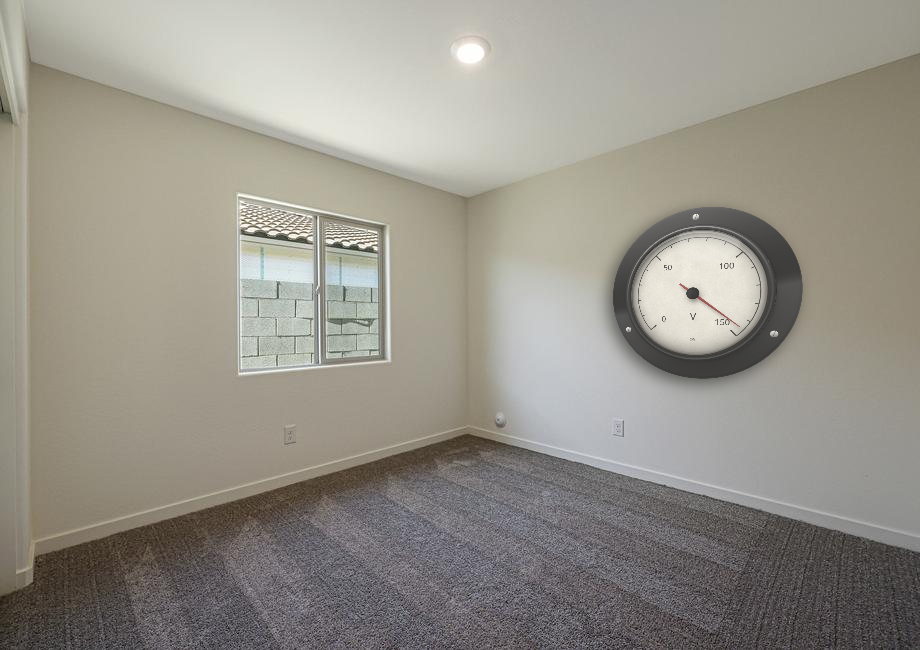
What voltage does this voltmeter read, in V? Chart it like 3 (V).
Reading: 145 (V)
